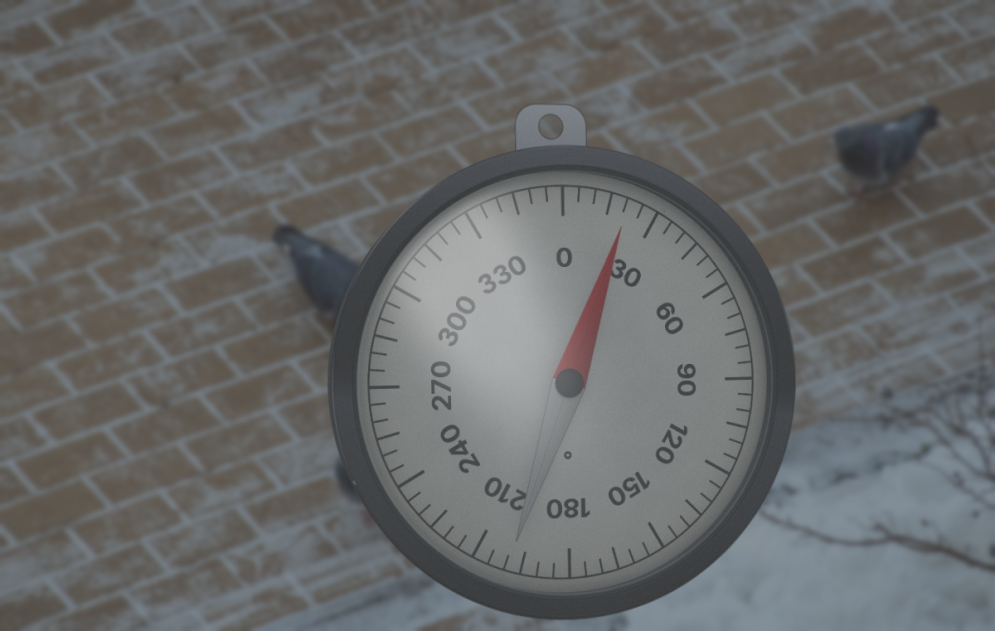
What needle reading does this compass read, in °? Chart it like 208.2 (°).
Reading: 20 (°)
